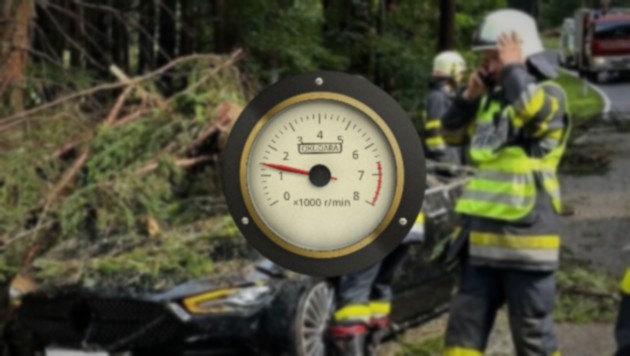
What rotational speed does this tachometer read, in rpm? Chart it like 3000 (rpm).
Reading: 1400 (rpm)
